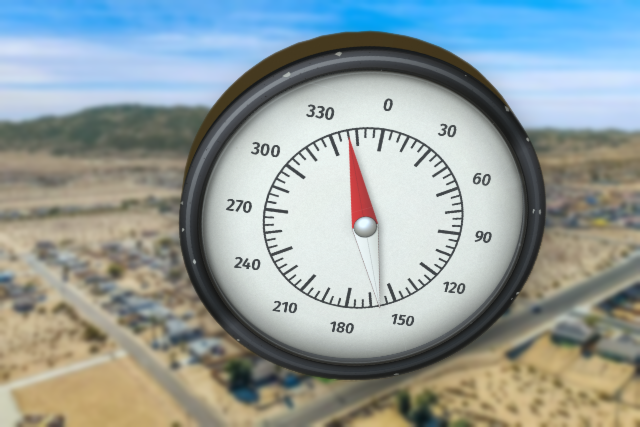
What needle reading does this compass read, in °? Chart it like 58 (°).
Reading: 340 (°)
